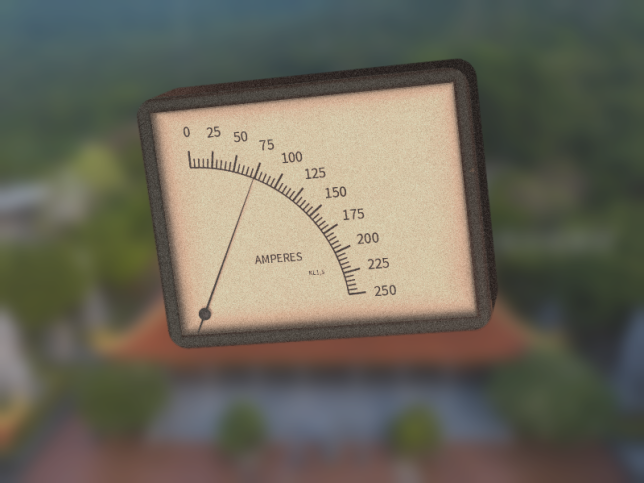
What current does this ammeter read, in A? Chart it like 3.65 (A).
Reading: 75 (A)
